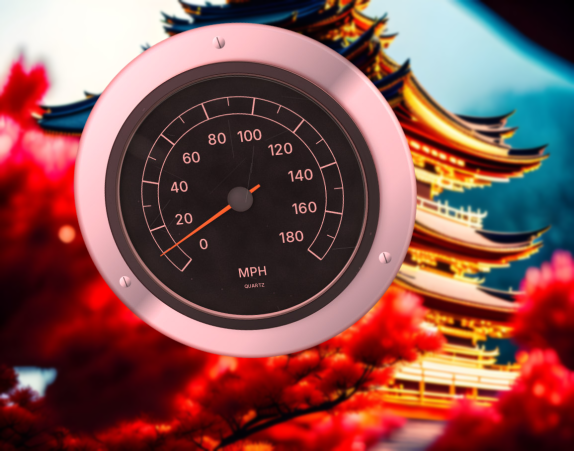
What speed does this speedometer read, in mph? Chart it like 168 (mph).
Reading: 10 (mph)
